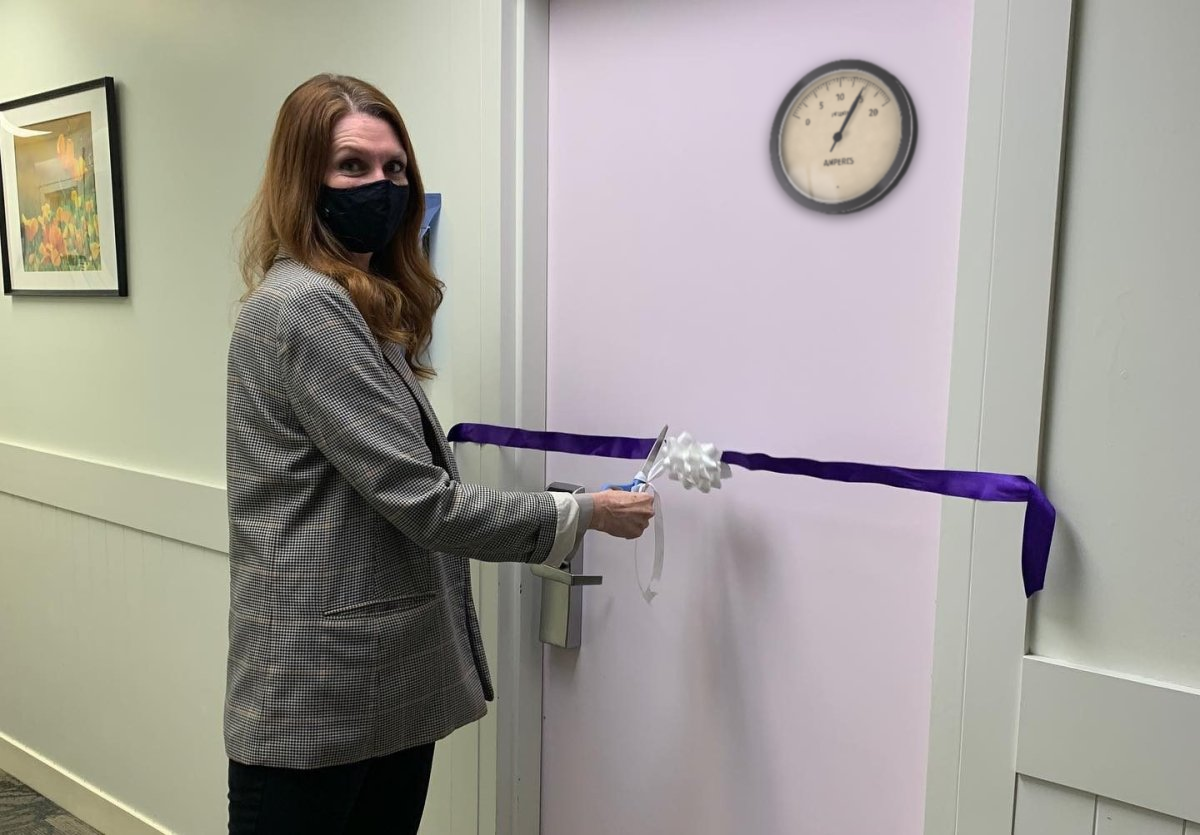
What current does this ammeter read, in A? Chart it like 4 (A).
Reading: 15 (A)
